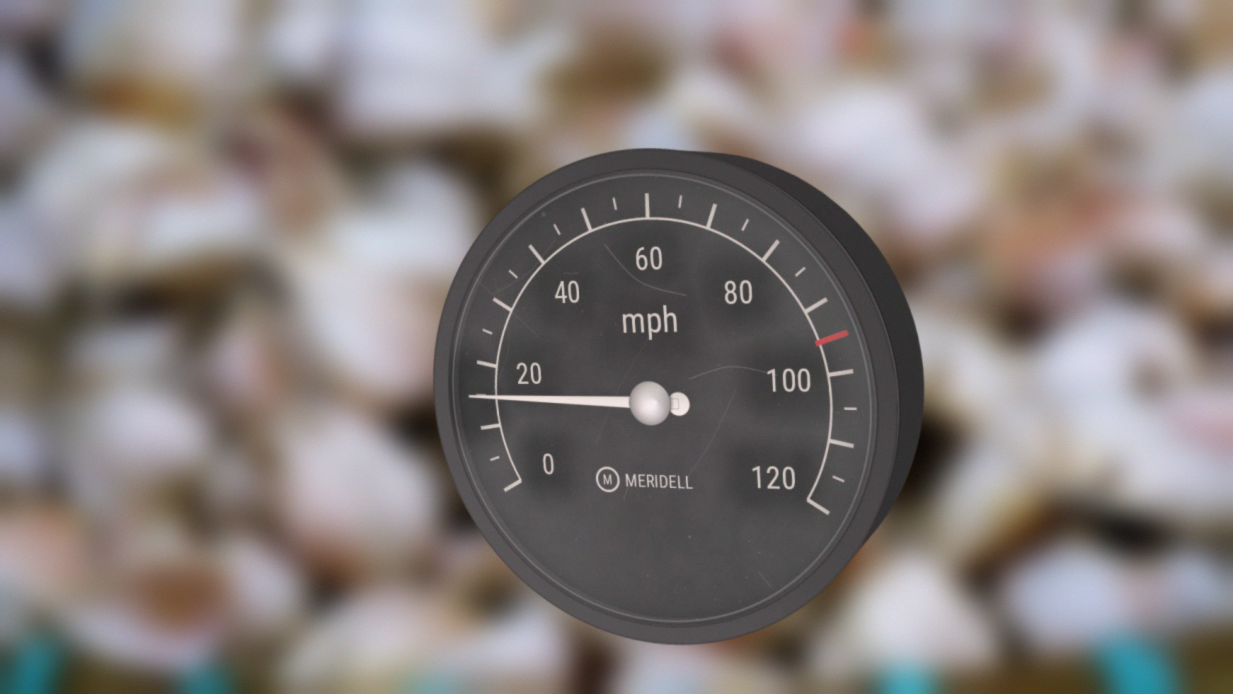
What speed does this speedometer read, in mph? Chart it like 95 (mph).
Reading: 15 (mph)
